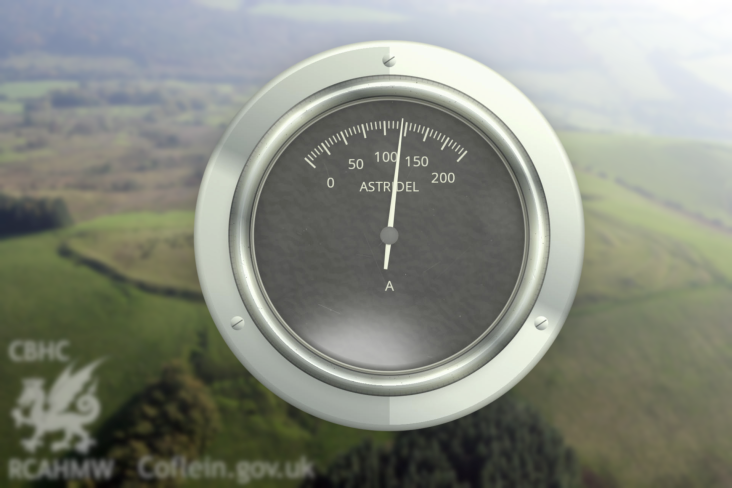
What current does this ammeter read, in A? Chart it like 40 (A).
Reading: 120 (A)
